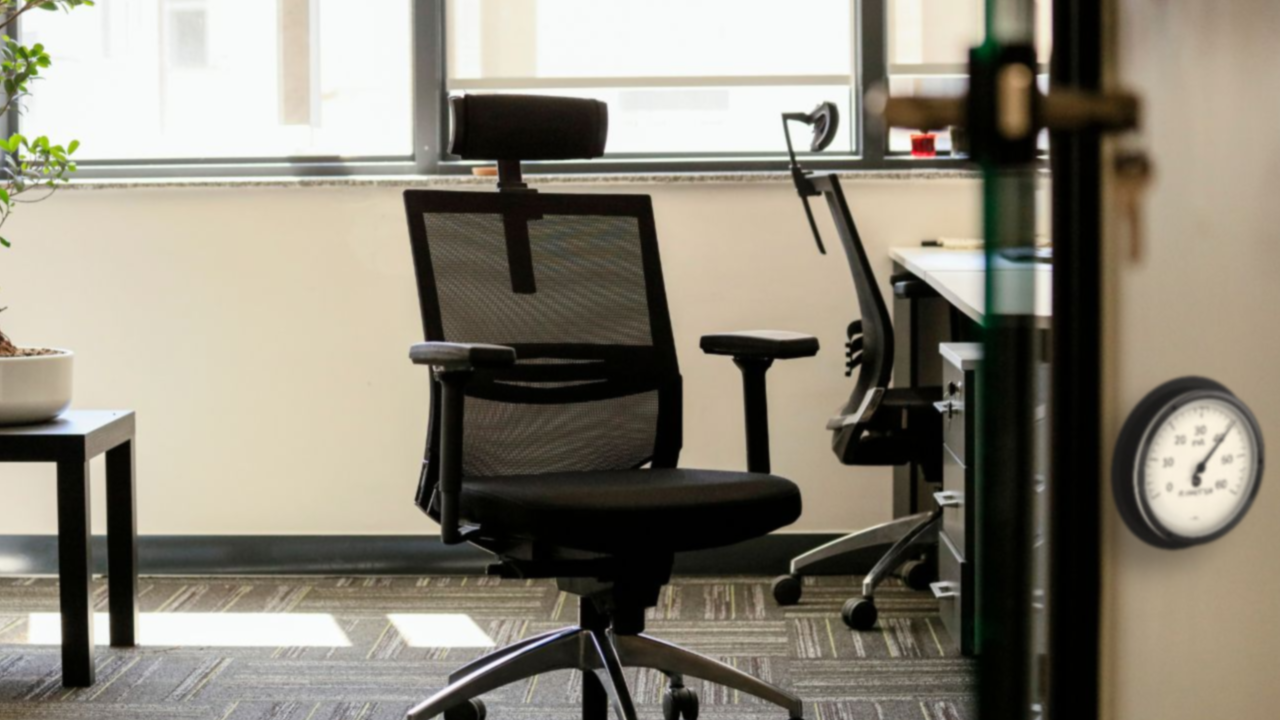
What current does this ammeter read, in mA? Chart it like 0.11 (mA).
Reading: 40 (mA)
